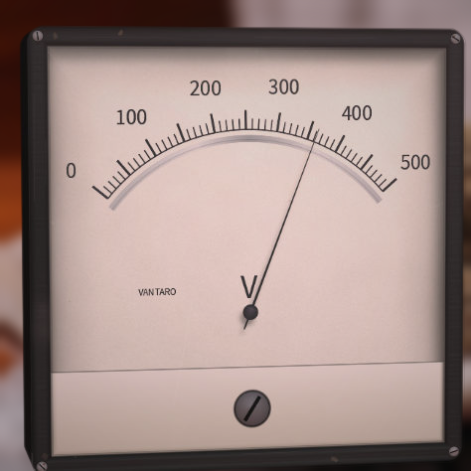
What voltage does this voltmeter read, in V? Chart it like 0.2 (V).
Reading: 360 (V)
